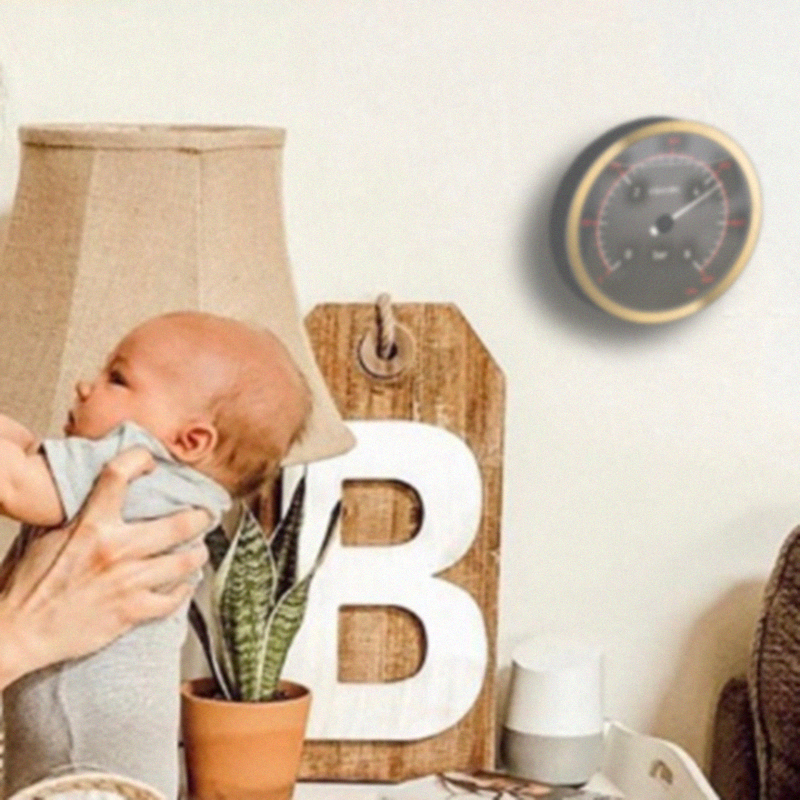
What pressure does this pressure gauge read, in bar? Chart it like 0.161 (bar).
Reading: 4.2 (bar)
